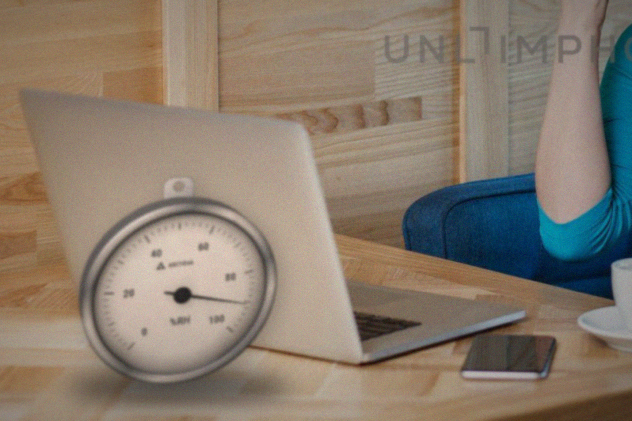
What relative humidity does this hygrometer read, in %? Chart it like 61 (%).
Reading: 90 (%)
